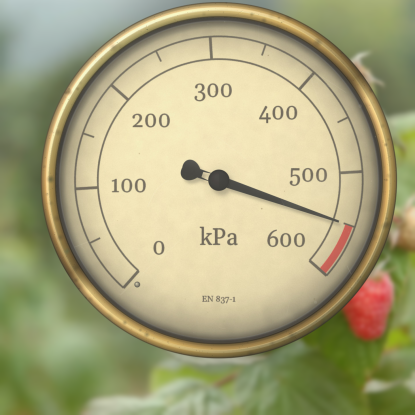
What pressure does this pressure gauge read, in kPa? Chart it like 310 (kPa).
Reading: 550 (kPa)
